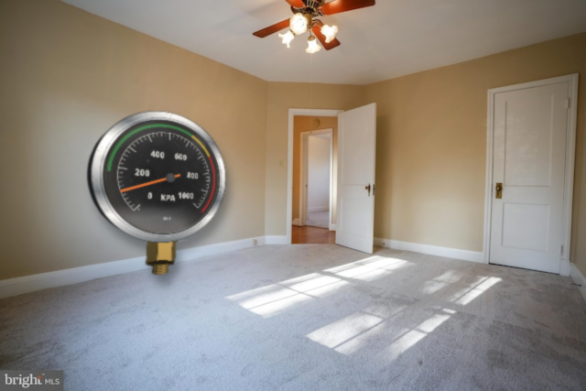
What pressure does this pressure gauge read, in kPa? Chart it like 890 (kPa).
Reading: 100 (kPa)
